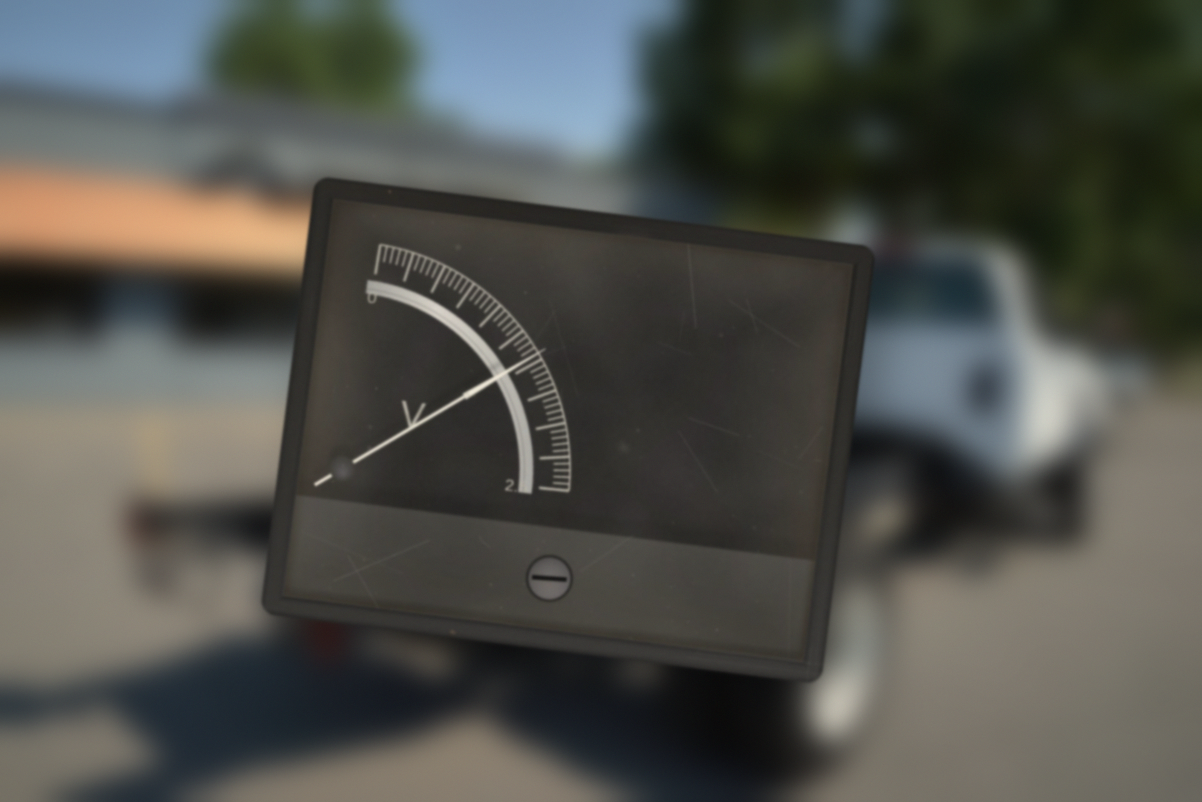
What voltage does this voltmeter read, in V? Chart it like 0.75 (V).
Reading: 1.45 (V)
